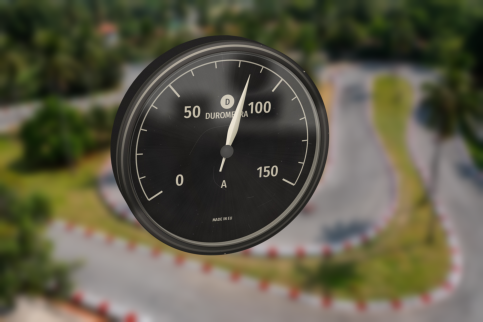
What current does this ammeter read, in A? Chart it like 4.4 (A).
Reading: 85 (A)
